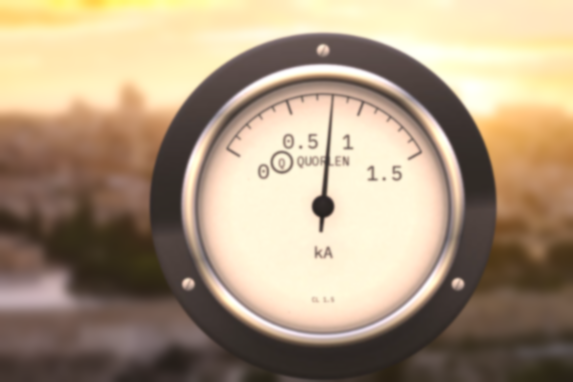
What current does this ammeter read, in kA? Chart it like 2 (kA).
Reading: 0.8 (kA)
